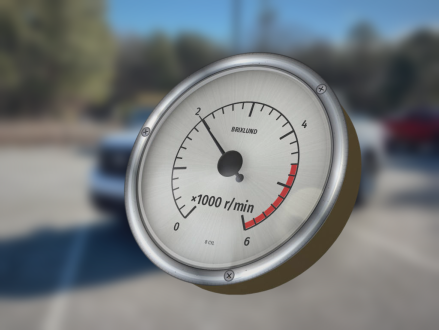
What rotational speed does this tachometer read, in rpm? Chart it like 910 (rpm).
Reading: 2000 (rpm)
